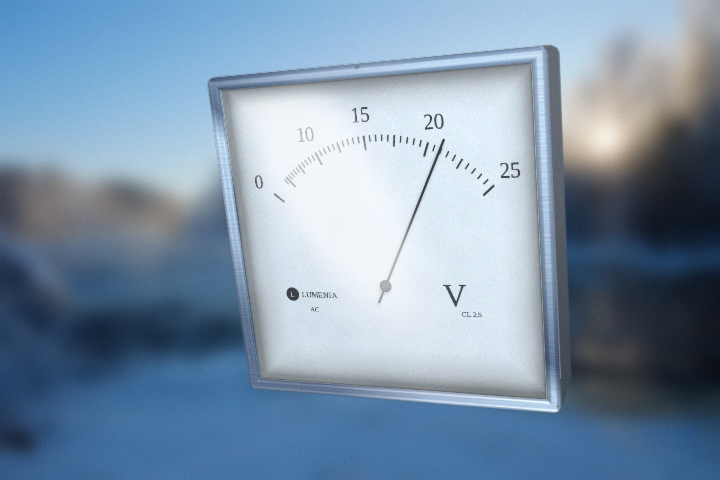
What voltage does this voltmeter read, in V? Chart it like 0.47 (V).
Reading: 21 (V)
